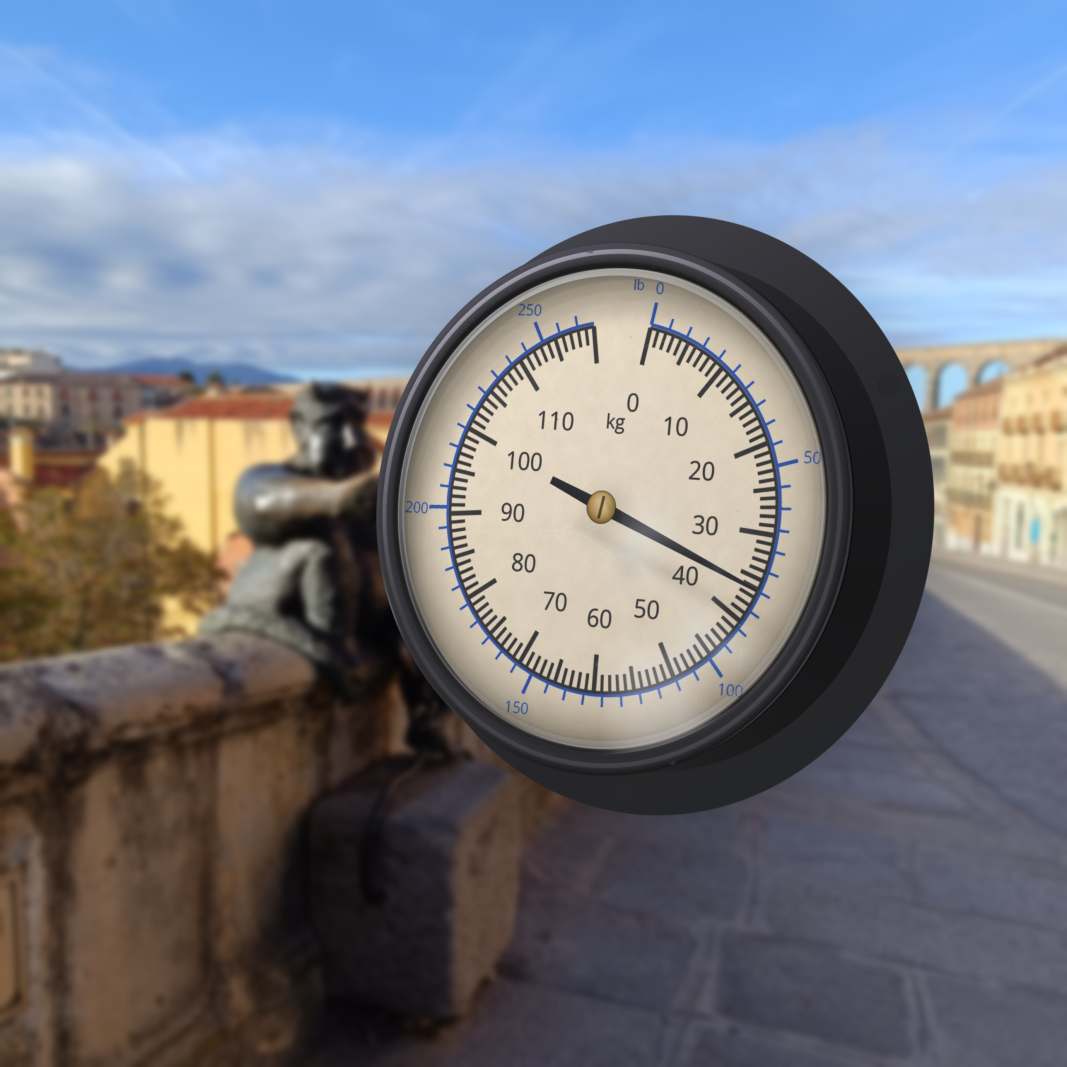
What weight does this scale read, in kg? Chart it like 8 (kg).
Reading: 36 (kg)
